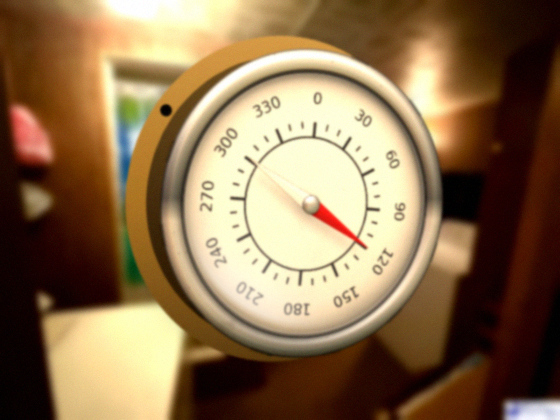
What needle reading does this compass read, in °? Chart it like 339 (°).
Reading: 120 (°)
